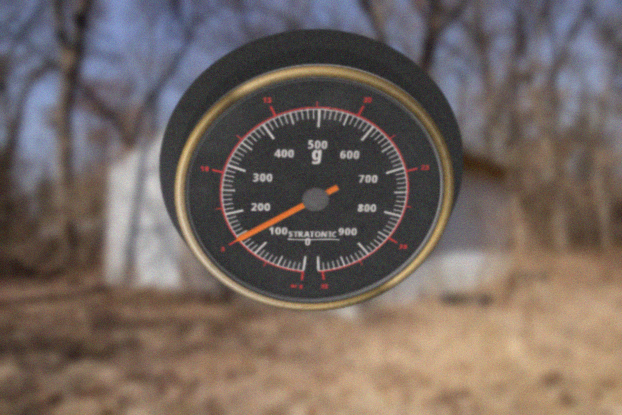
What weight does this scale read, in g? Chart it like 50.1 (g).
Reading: 150 (g)
